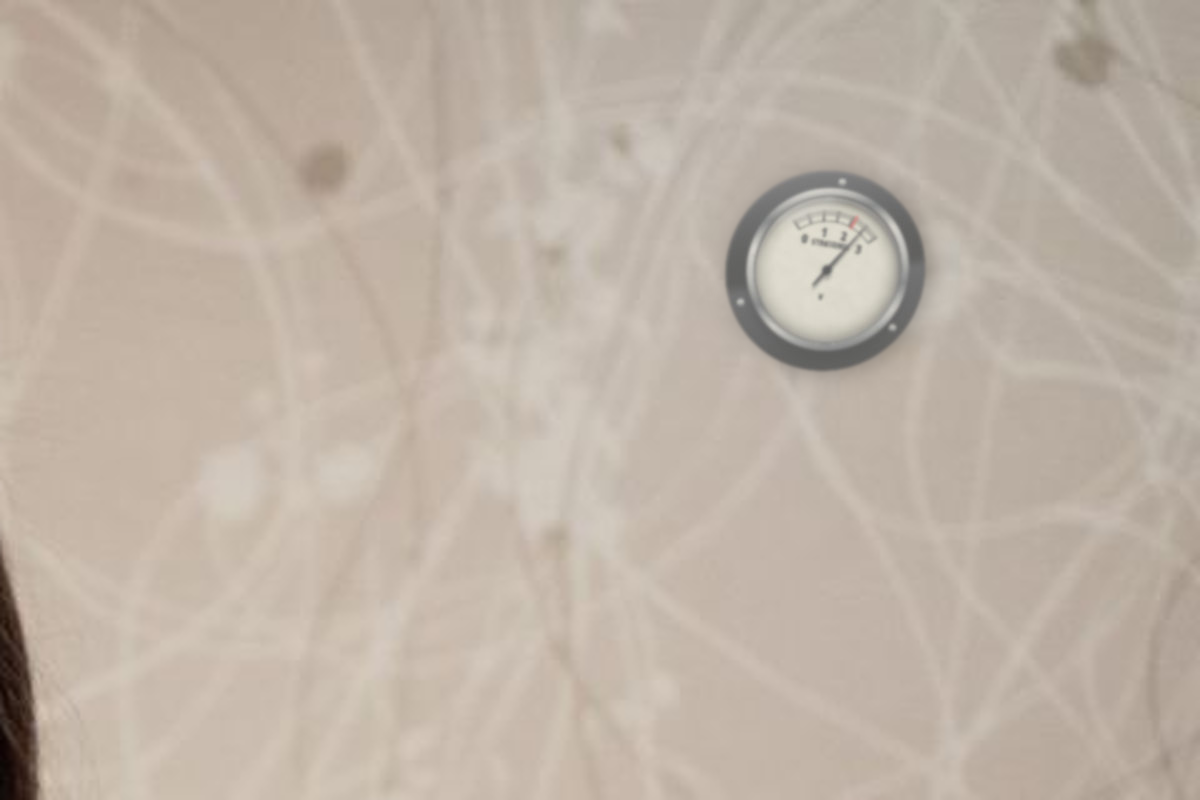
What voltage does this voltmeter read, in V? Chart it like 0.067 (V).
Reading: 2.5 (V)
